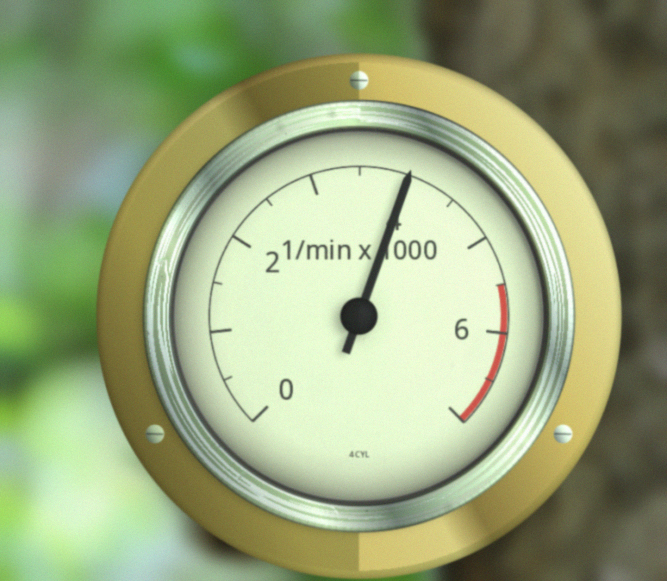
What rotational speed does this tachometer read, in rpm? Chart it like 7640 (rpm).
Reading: 4000 (rpm)
